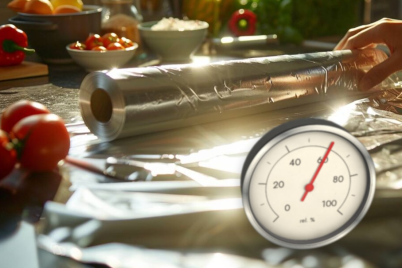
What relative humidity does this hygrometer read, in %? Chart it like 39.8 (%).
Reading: 60 (%)
